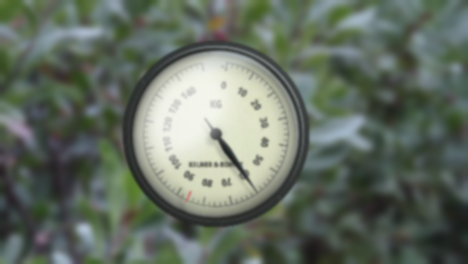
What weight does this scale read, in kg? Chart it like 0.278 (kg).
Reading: 60 (kg)
